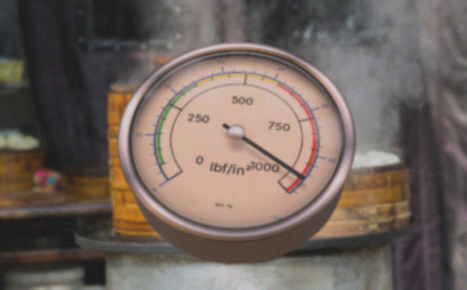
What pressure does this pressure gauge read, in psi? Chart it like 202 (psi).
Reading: 950 (psi)
